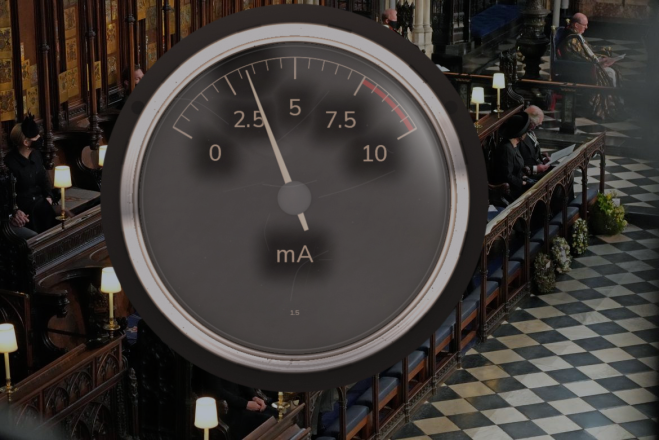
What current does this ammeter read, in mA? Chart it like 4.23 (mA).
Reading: 3.25 (mA)
